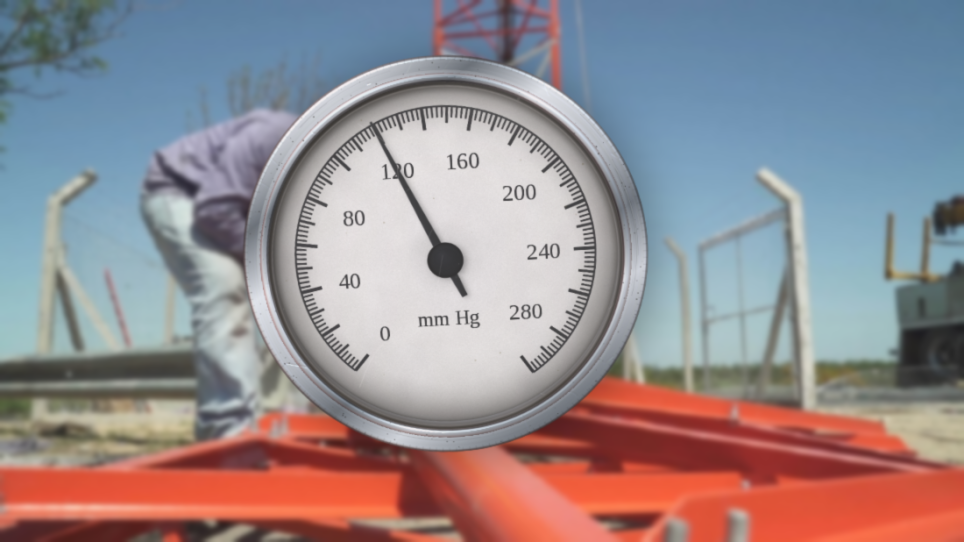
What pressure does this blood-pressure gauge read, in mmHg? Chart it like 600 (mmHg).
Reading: 120 (mmHg)
